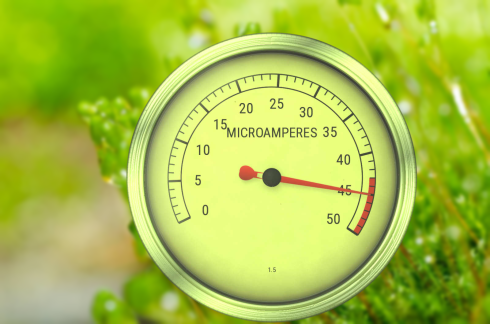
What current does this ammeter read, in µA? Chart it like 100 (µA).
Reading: 45 (µA)
